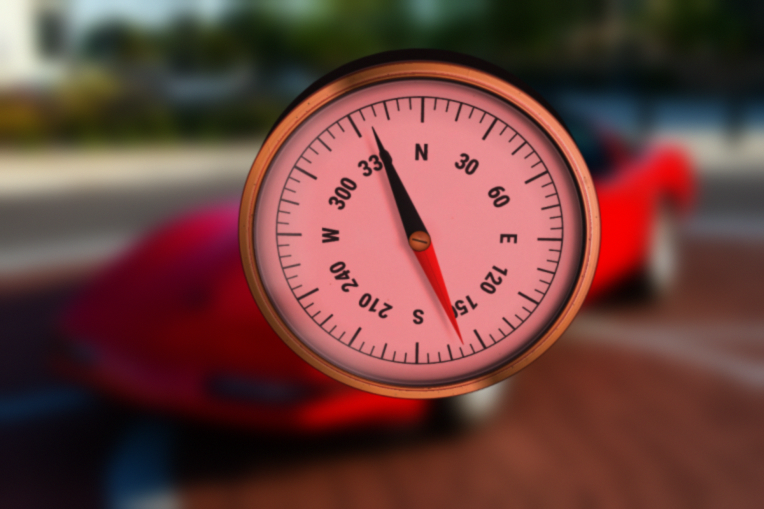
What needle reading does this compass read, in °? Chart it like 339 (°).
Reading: 157.5 (°)
